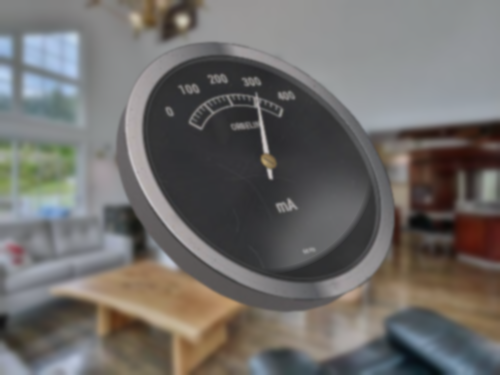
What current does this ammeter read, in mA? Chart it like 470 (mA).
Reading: 300 (mA)
